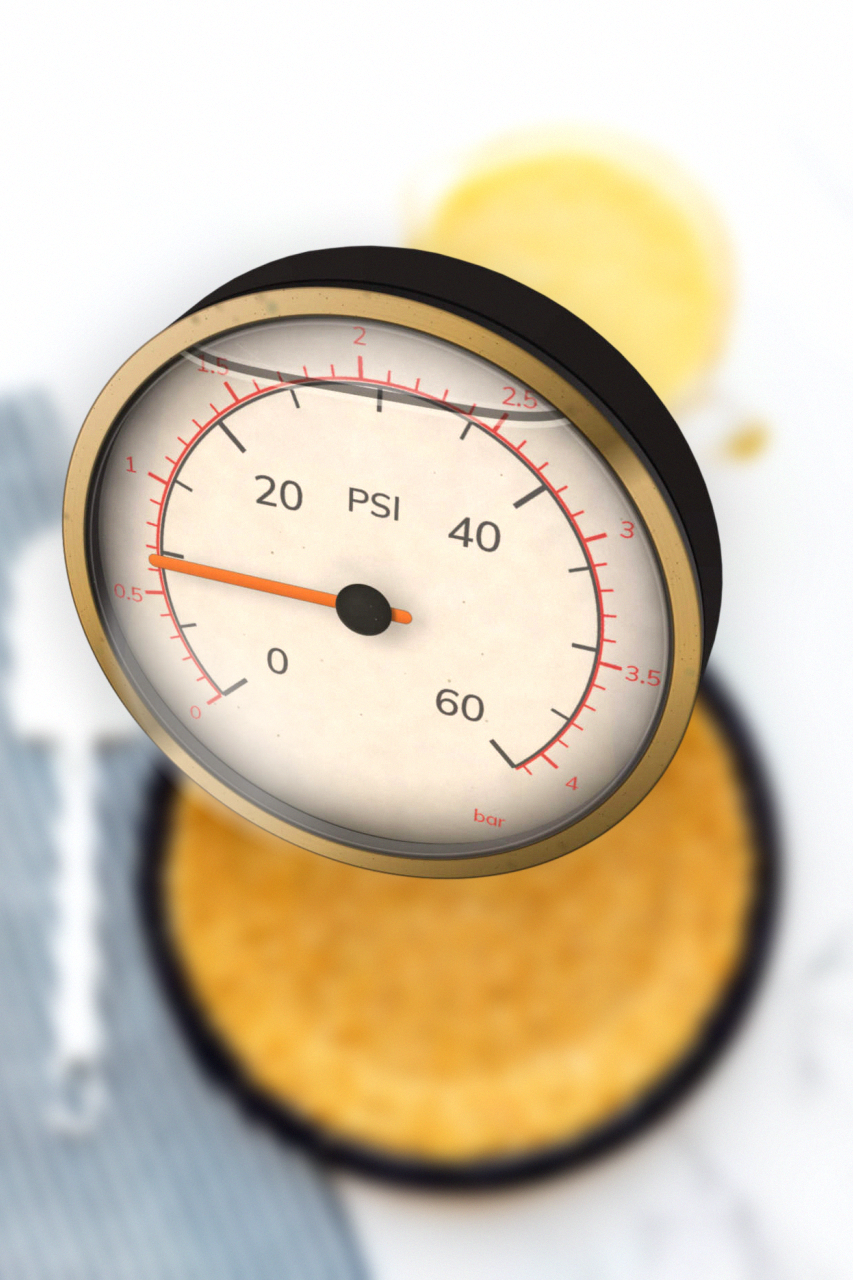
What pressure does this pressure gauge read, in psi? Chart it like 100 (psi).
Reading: 10 (psi)
